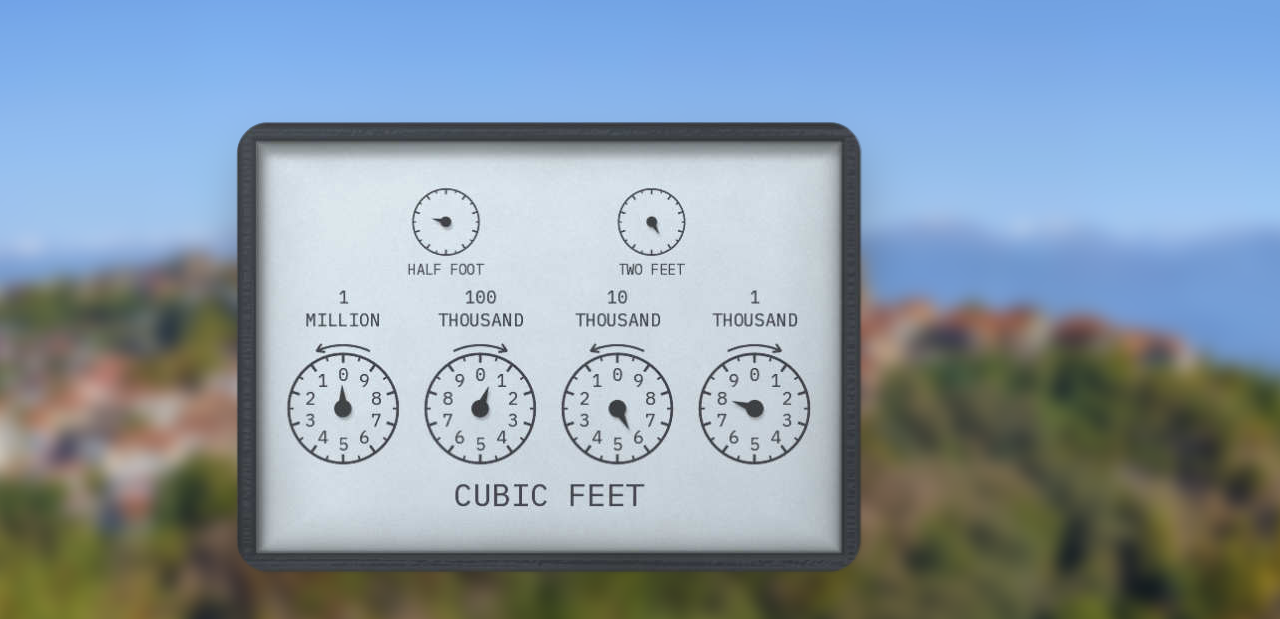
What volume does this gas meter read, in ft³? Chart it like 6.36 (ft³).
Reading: 5800 (ft³)
